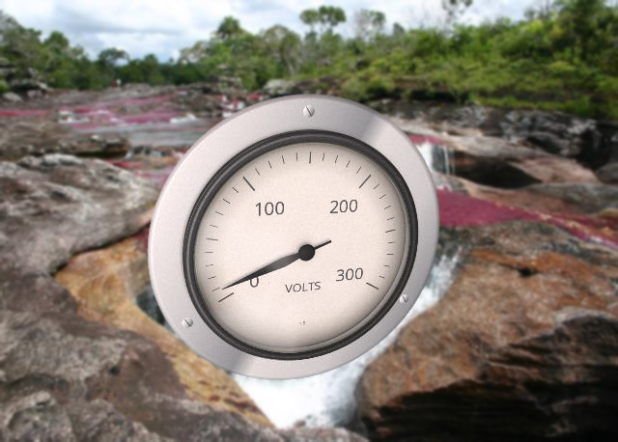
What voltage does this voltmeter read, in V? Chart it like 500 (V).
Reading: 10 (V)
